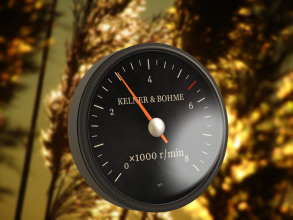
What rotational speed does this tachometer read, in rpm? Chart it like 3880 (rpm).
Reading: 3000 (rpm)
